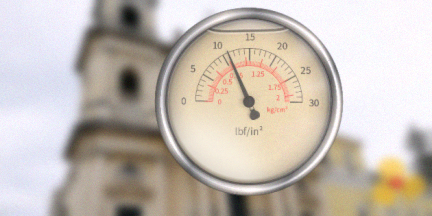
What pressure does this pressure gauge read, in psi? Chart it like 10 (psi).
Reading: 11 (psi)
